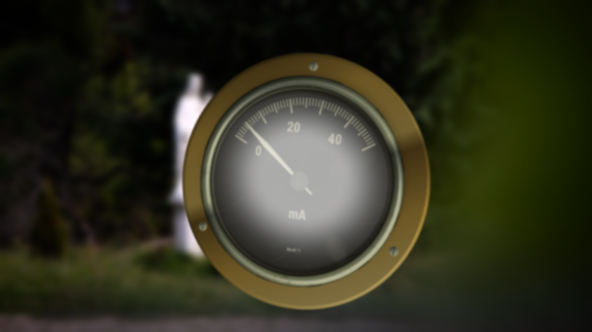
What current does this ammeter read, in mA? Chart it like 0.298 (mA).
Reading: 5 (mA)
